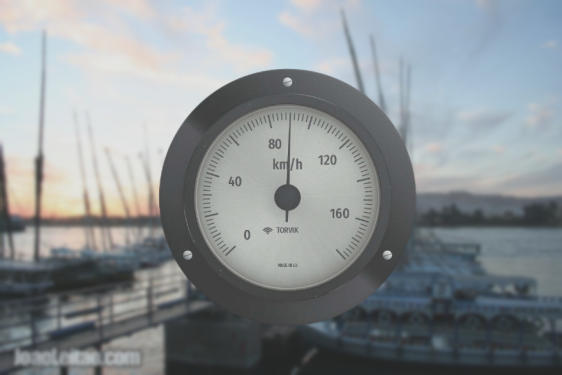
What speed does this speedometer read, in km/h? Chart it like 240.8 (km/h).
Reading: 90 (km/h)
